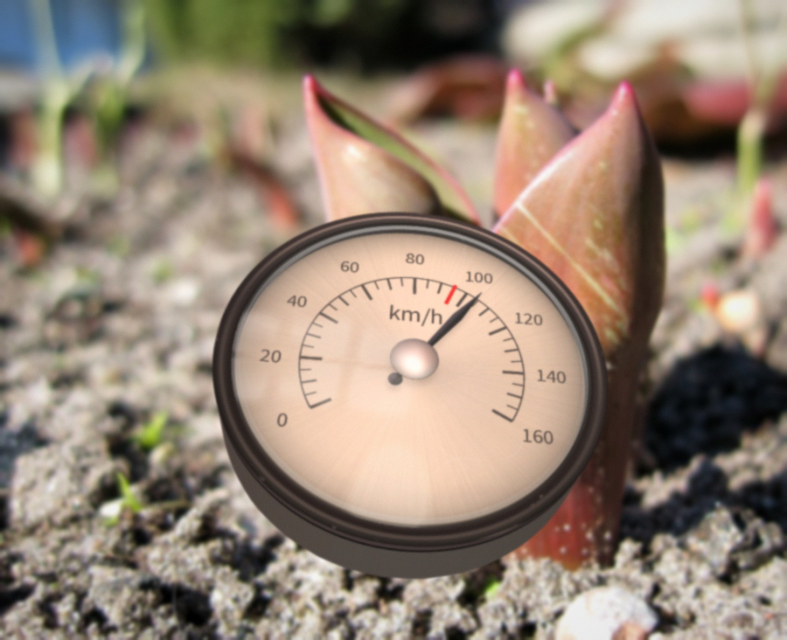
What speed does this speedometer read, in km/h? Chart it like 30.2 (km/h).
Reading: 105 (km/h)
